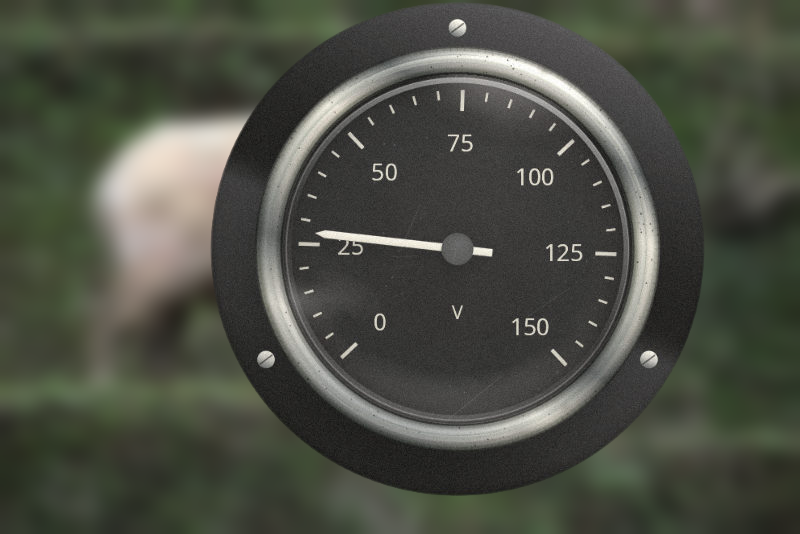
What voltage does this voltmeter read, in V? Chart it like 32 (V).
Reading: 27.5 (V)
